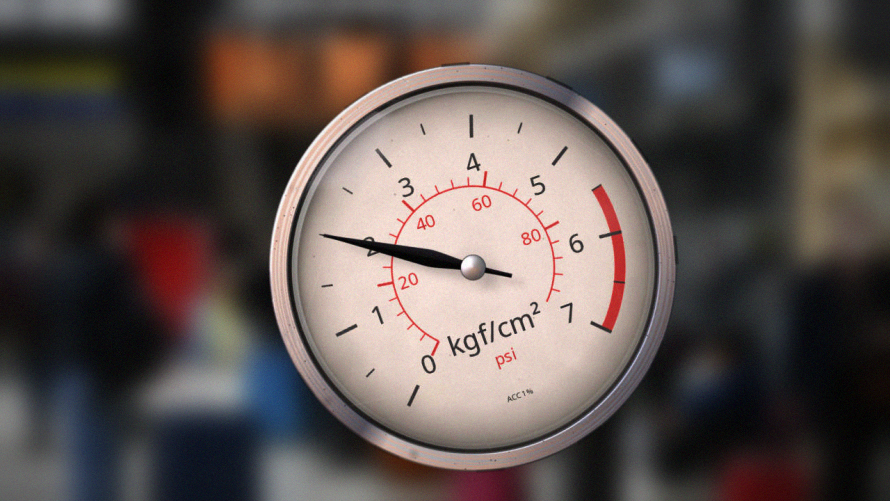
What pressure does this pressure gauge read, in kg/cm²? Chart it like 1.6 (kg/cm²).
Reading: 2 (kg/cm²)
